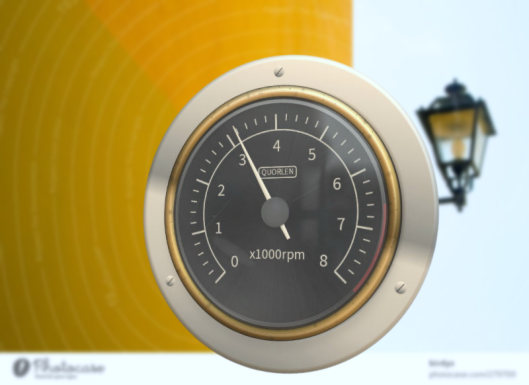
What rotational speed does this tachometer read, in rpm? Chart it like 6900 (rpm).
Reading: 3200 (rpm)
